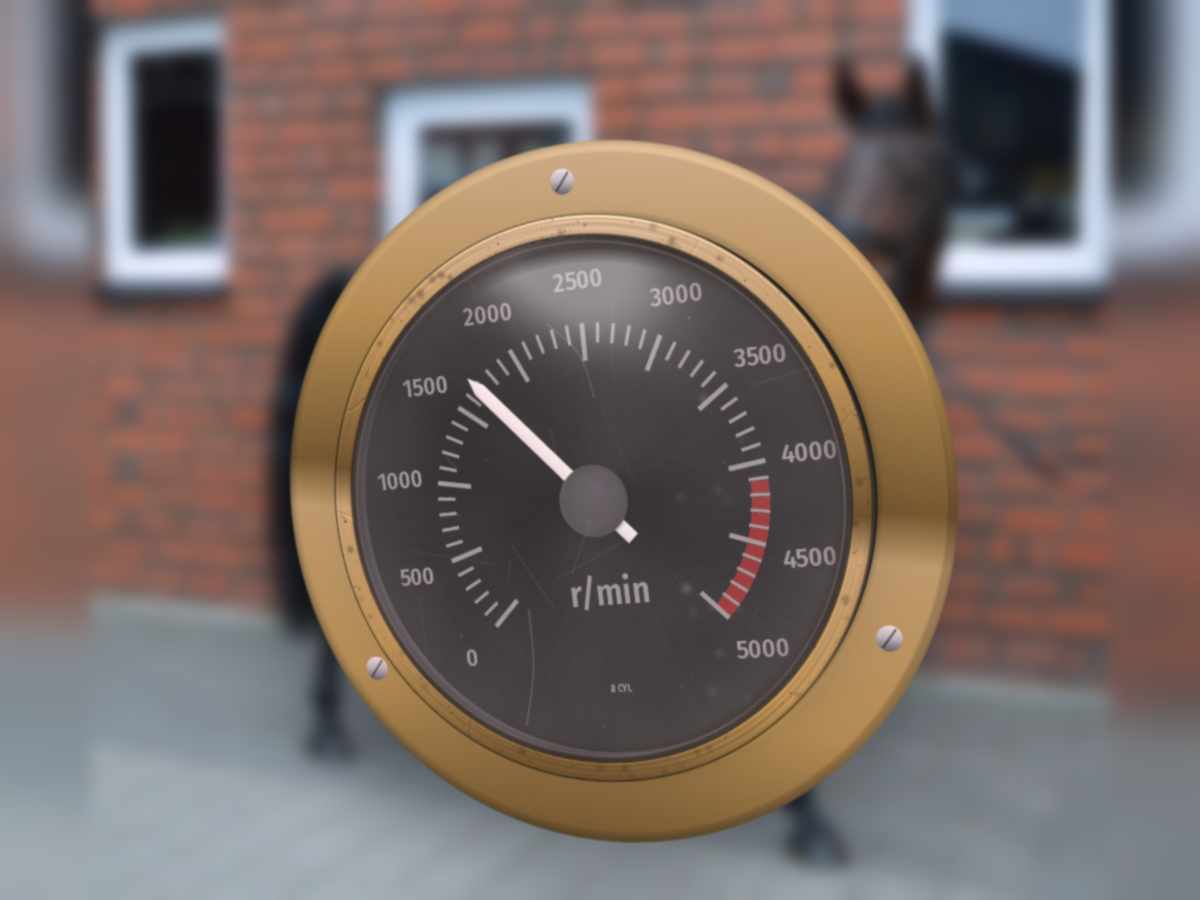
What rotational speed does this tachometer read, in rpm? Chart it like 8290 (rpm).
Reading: 1700 (rpm)
